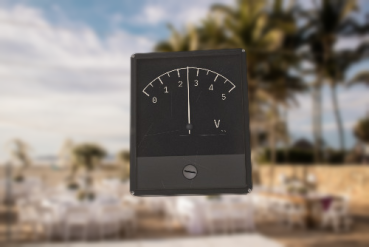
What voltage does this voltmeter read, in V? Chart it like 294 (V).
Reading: 2.5 (V)
